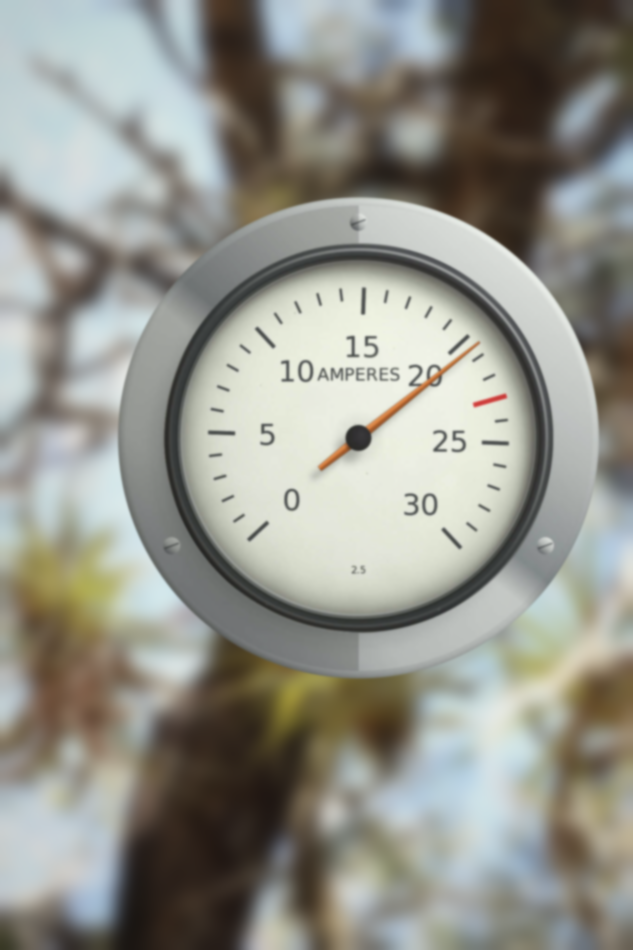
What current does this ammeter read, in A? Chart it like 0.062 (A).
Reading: 20.5 (A)
